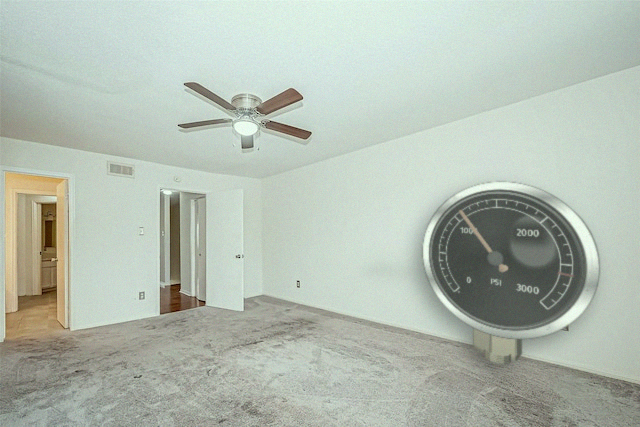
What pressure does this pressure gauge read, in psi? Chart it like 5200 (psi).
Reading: 1100 (psi)
